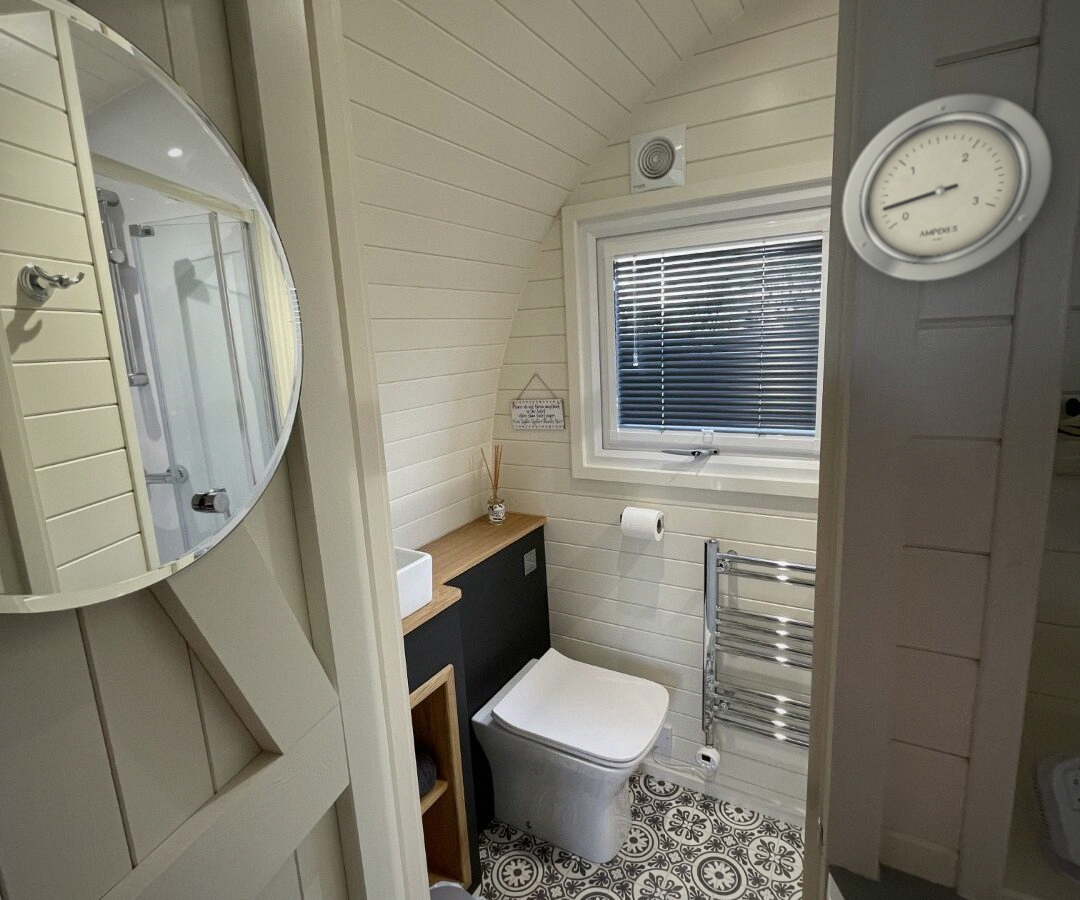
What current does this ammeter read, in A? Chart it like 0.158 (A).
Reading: 0.3 (A)
